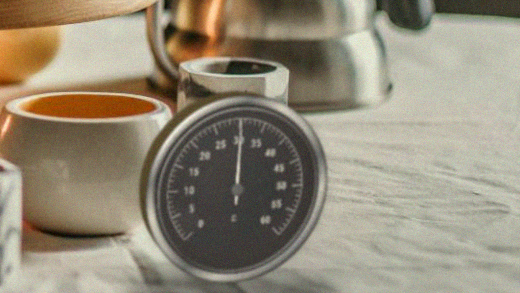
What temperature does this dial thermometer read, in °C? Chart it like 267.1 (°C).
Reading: 30 (°C)
